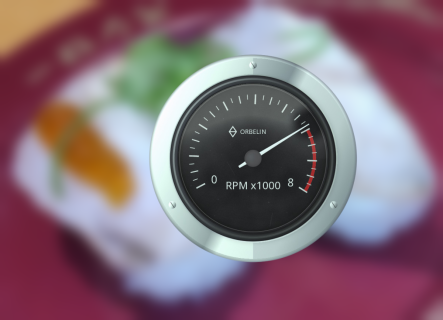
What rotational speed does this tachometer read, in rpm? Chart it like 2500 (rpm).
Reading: 5875 (rpm)
